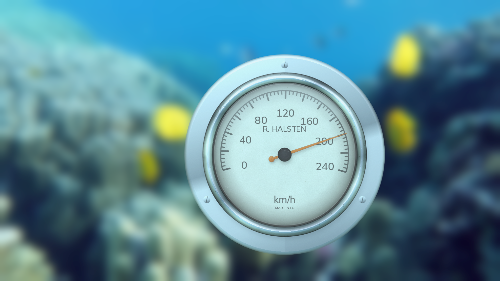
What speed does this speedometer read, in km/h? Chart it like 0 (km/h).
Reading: 200 (km/h)
